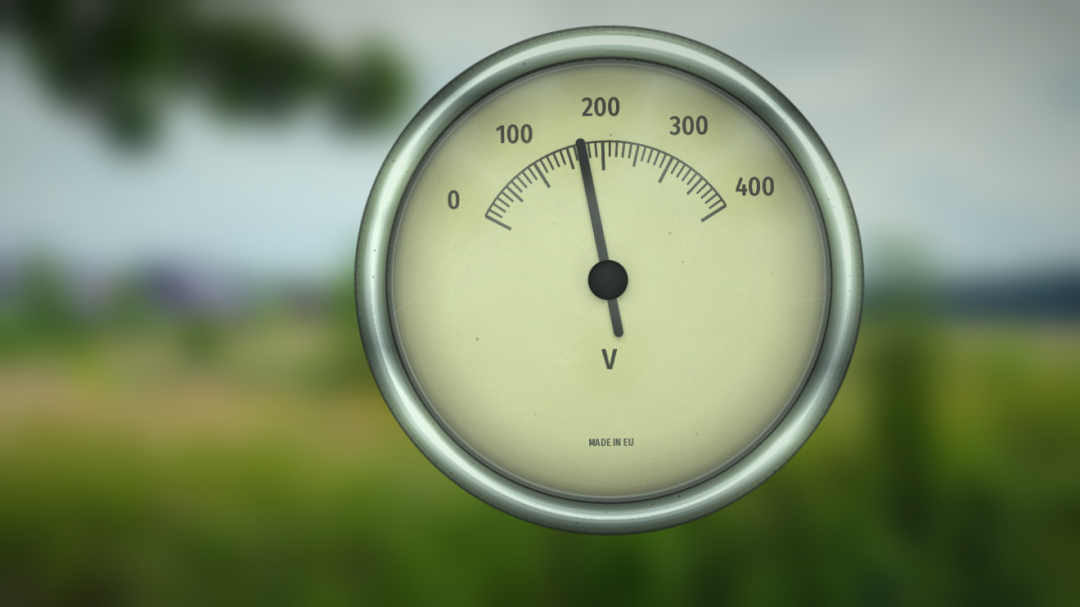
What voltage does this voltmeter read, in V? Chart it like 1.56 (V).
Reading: 170 (V)
